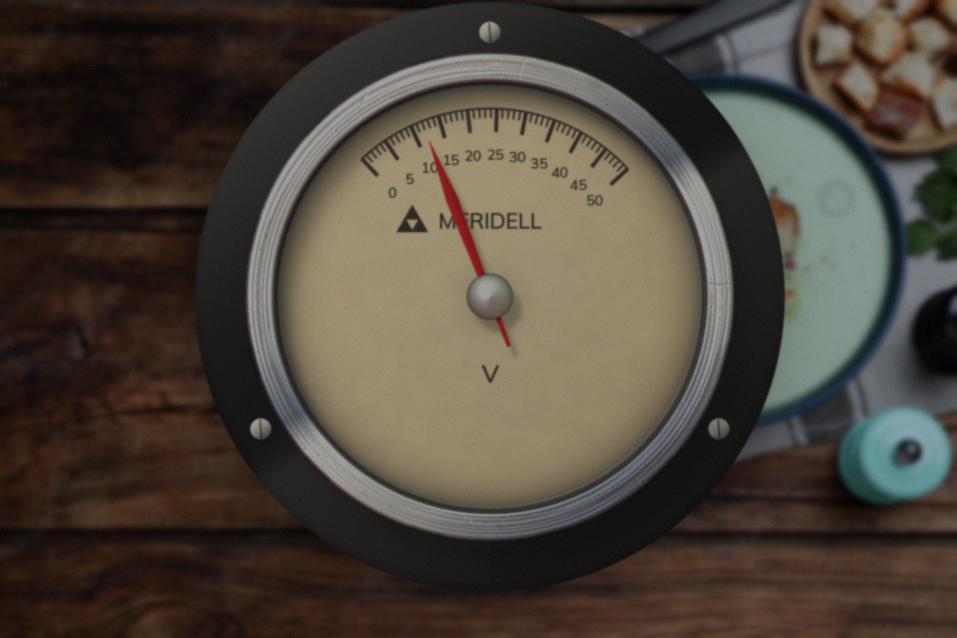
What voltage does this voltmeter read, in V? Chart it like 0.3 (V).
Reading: 12 (V)
